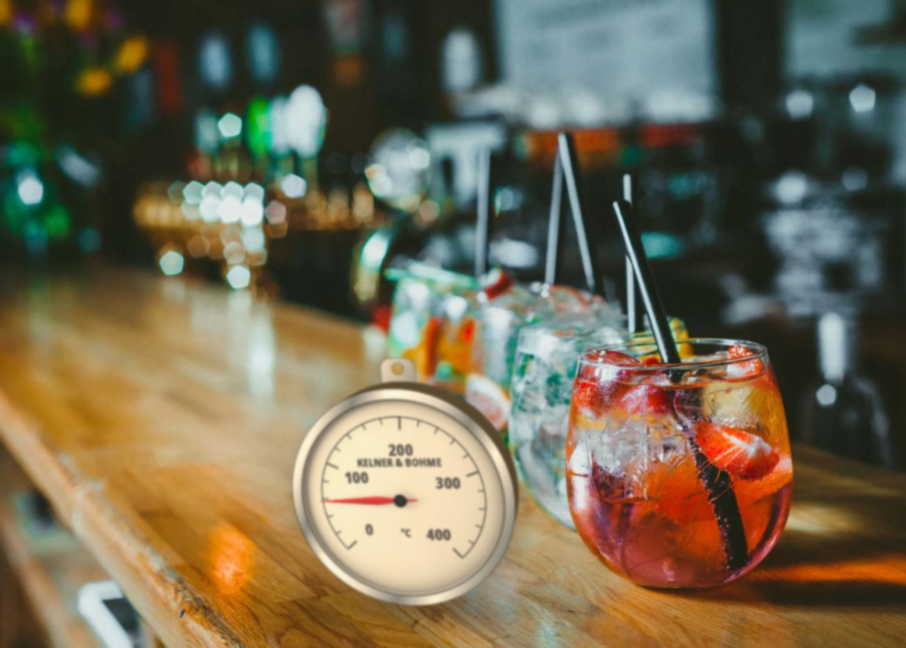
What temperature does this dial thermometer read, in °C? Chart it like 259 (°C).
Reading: 60 (°C)
